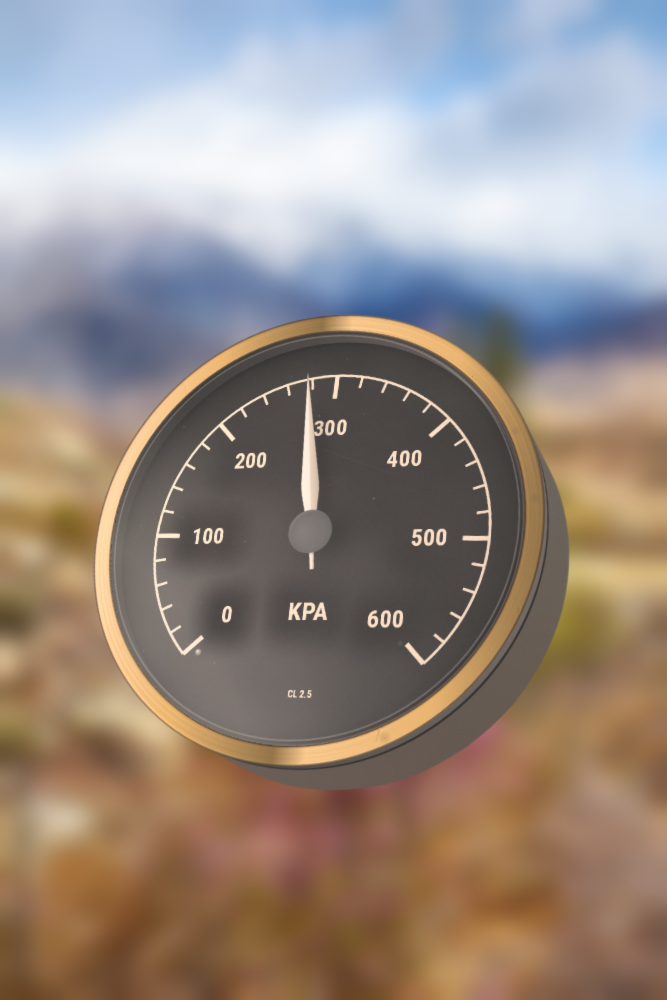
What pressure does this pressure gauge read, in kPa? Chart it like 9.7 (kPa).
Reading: 280 (kPa)
